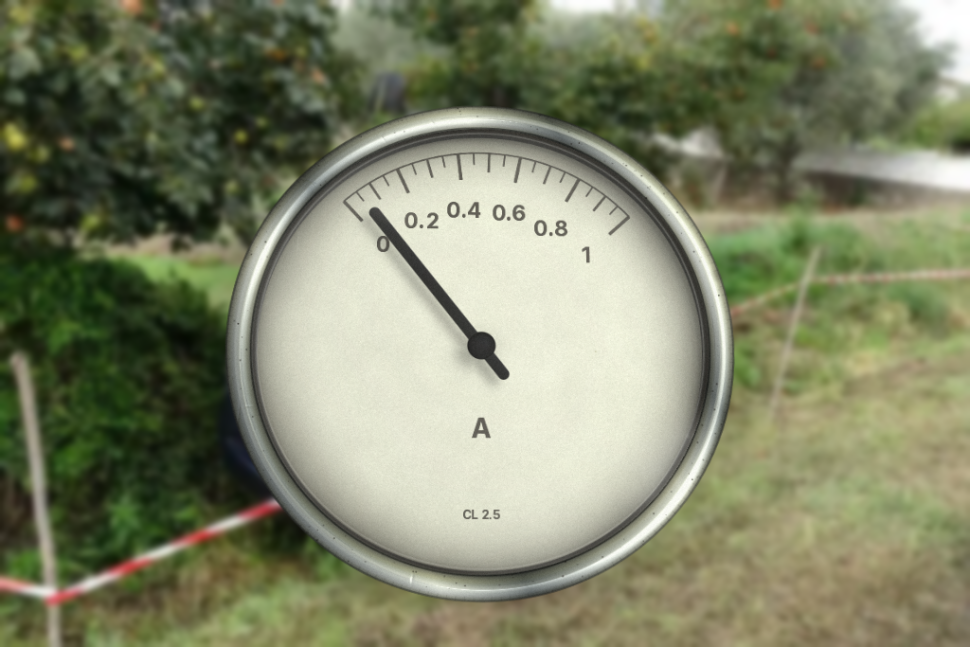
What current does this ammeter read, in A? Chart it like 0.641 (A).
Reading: 0.05 (A)
